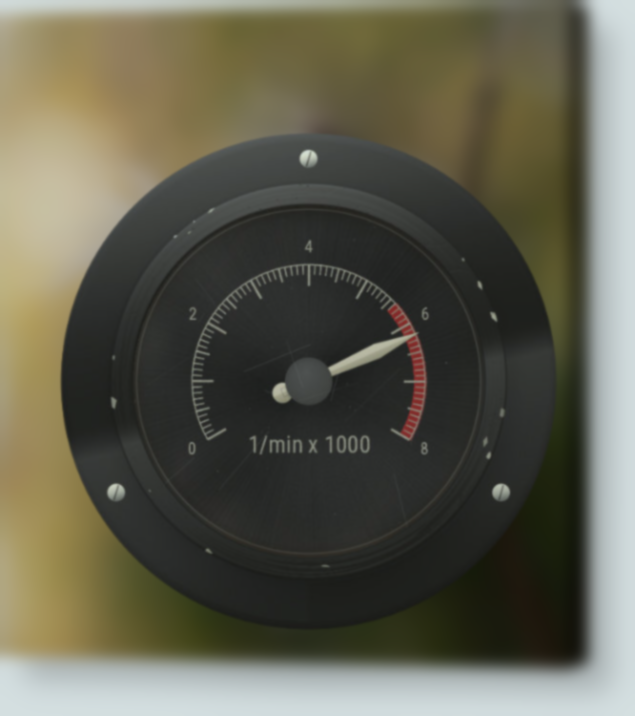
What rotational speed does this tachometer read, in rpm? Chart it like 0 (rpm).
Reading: 6200 (rpm)
